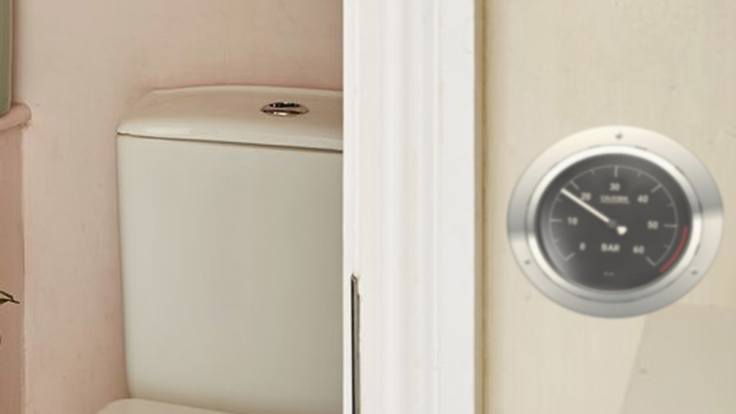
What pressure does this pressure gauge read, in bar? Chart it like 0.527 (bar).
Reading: 17.5 (bar)
